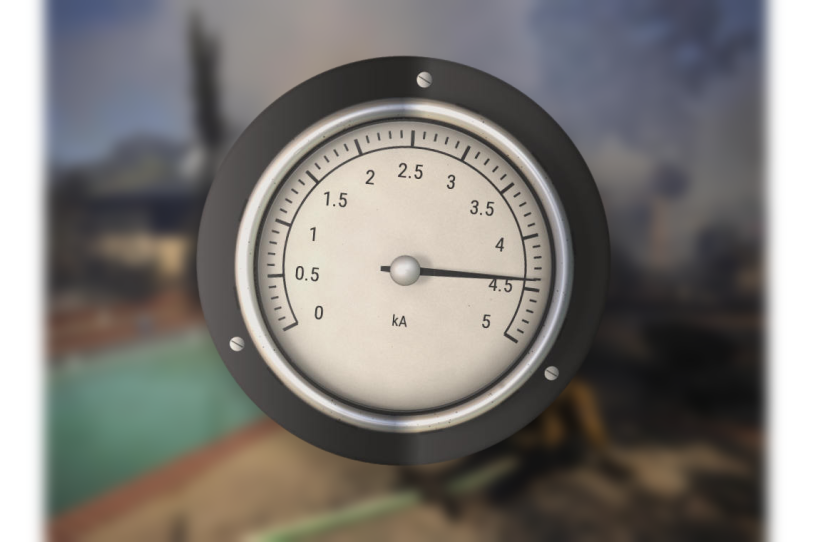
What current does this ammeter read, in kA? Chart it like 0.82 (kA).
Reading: 4.4 (kA)
